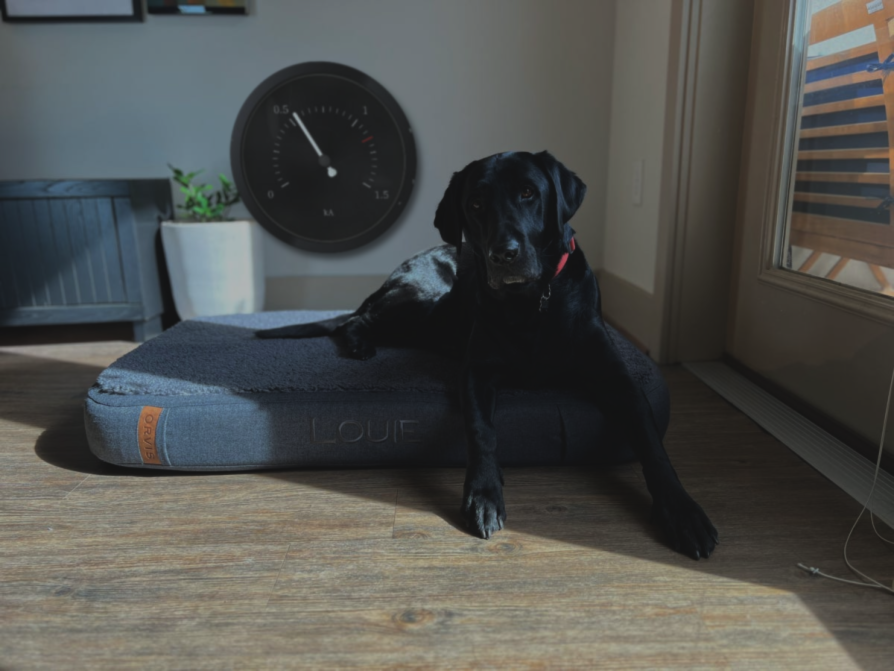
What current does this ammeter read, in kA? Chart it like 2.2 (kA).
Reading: 0.55 (kA)
